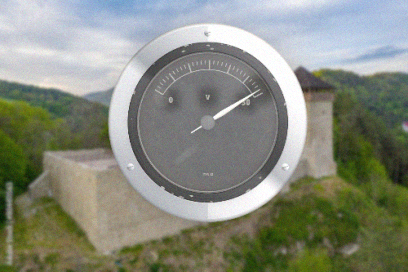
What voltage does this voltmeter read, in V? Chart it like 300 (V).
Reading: 29 (V)
